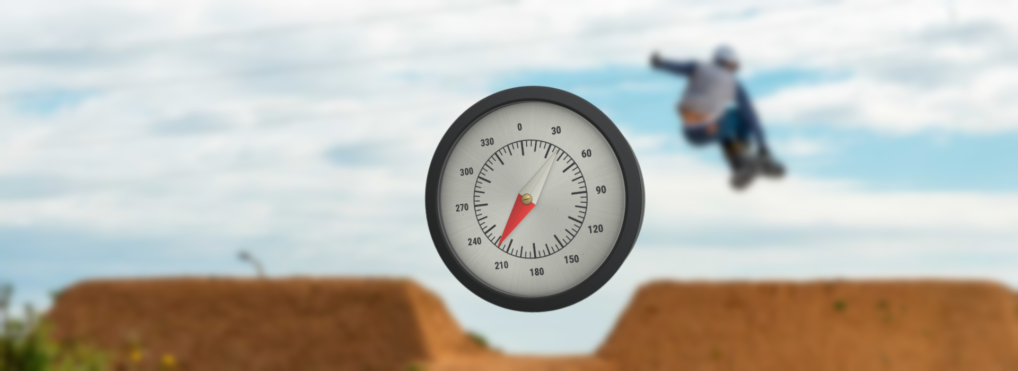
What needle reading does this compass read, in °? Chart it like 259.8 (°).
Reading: 220 (°)
